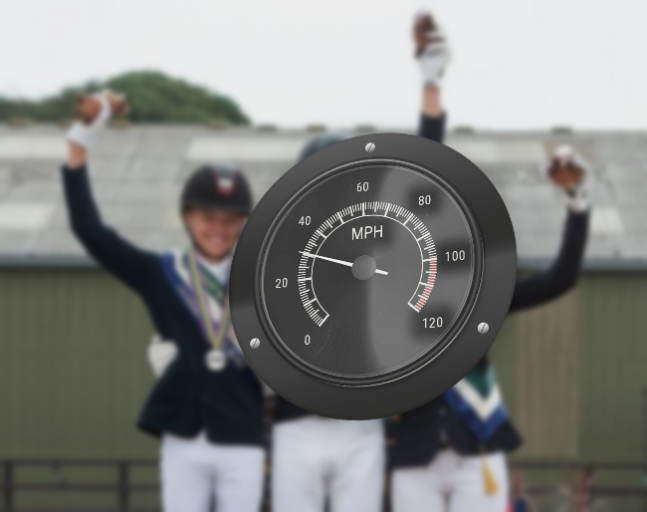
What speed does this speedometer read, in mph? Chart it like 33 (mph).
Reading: 30 (mph)
